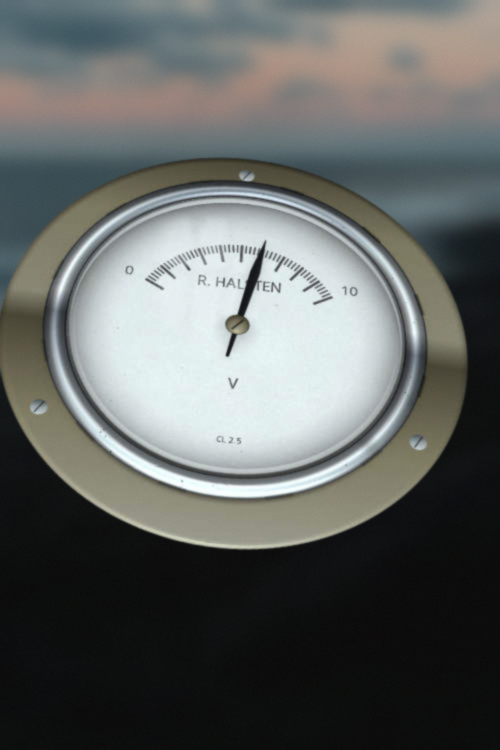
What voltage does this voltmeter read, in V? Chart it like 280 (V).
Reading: 6 (V)
